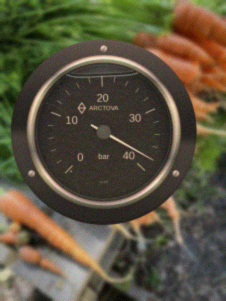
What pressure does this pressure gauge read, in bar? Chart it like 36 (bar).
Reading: 38 (bar)
